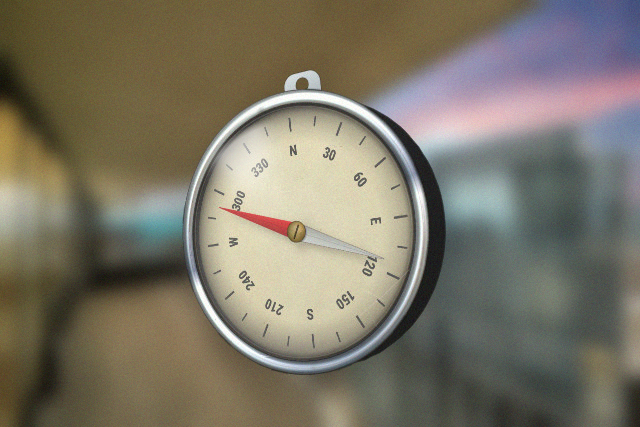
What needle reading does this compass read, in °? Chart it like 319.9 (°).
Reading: 292.5 (°)
